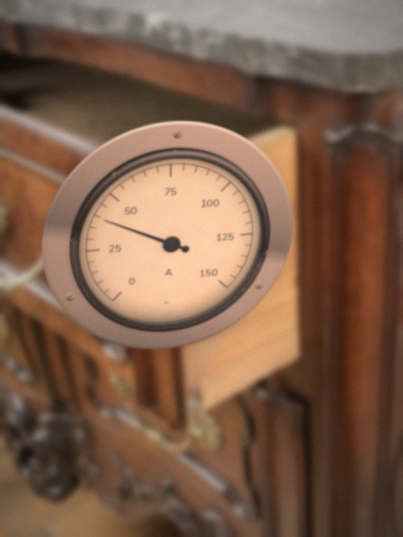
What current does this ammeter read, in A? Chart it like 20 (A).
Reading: 40 (A)
